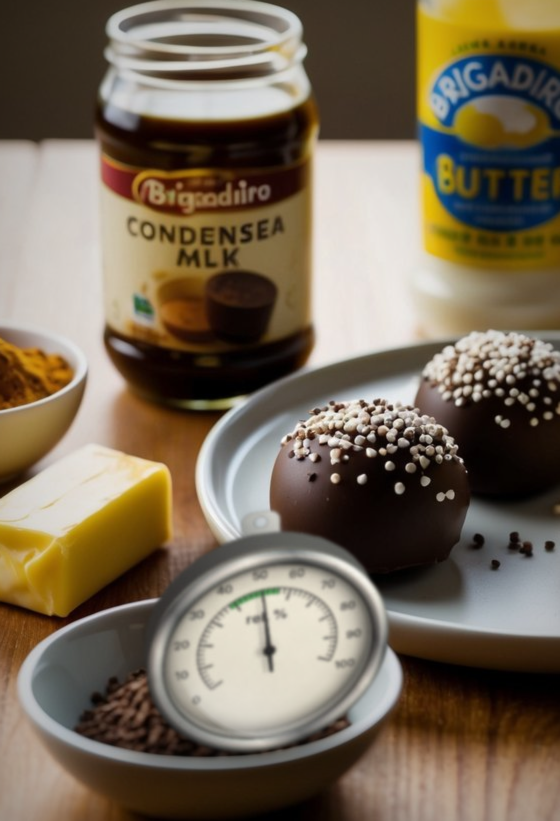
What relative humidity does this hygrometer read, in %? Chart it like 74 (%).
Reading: 50 (%)
